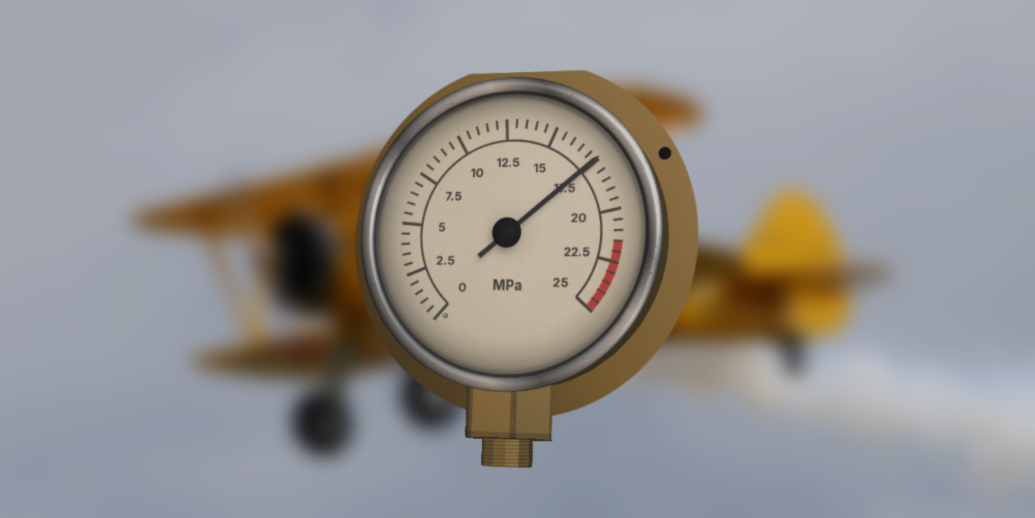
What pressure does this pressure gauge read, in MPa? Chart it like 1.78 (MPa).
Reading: 17.5 (MPa)
